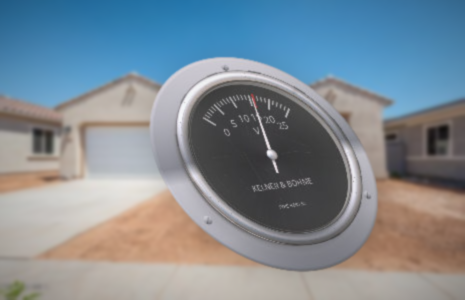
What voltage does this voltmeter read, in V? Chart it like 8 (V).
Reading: 15 (V)
